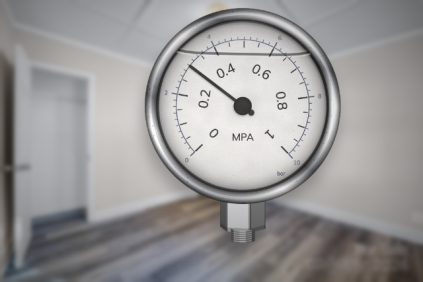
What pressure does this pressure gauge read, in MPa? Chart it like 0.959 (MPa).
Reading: 0.3 (MPa)
